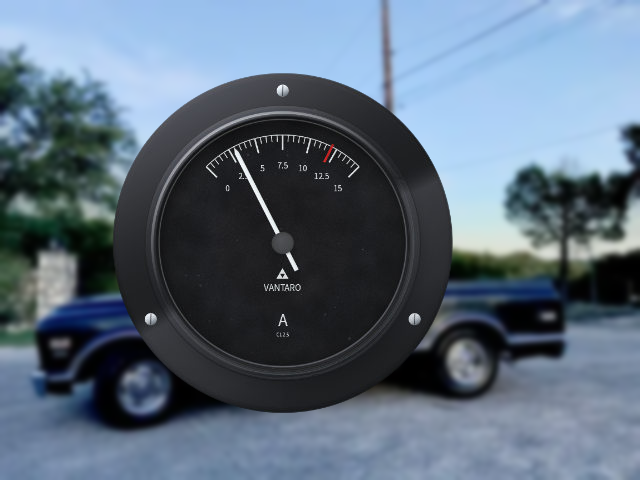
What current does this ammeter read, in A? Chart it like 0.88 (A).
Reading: 3 (A)
